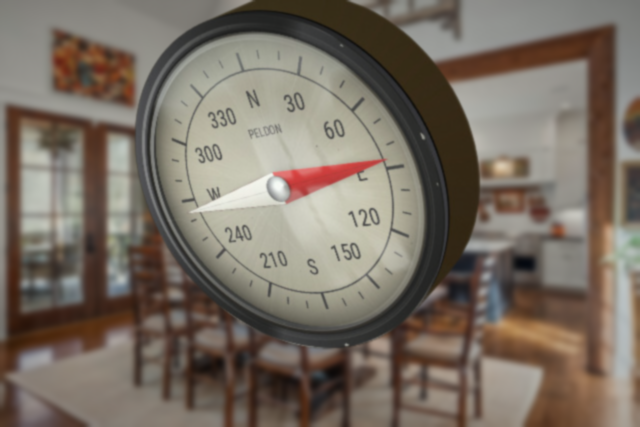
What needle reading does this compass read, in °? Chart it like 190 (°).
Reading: 85 (°)
